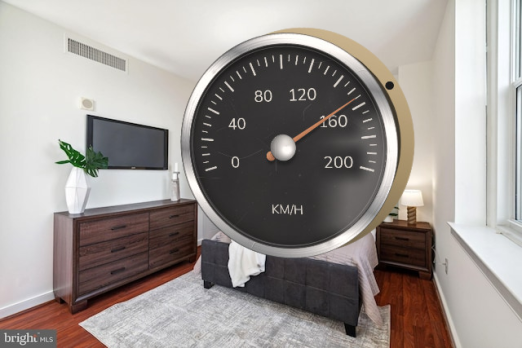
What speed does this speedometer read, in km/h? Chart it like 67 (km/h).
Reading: 155 (km/h)
